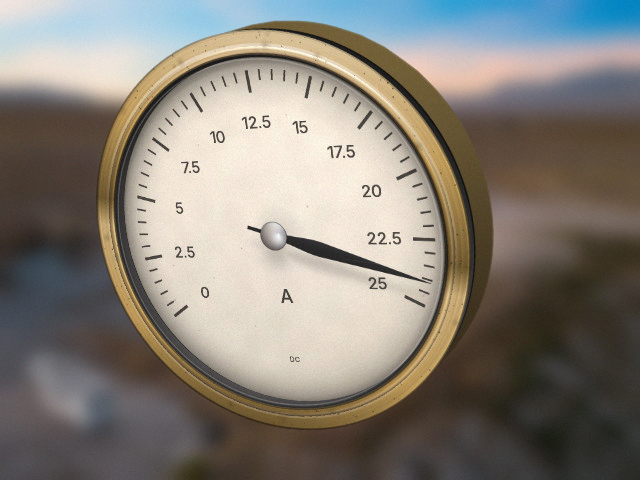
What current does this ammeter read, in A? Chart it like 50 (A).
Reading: 24 (A)
